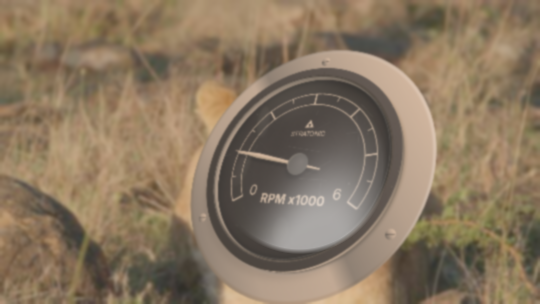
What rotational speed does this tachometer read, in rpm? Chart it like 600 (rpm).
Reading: 1000 (rpm)
